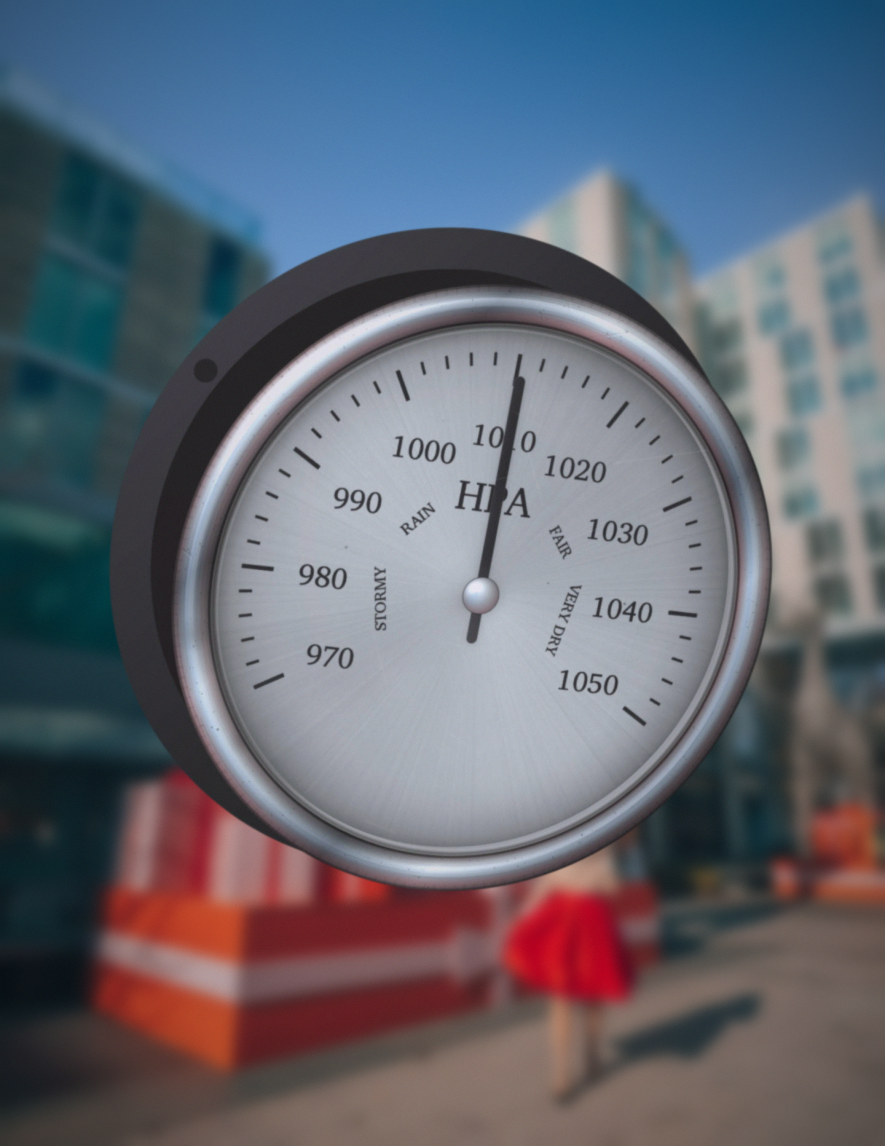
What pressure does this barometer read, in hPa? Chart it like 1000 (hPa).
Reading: 1010 (hPa)
